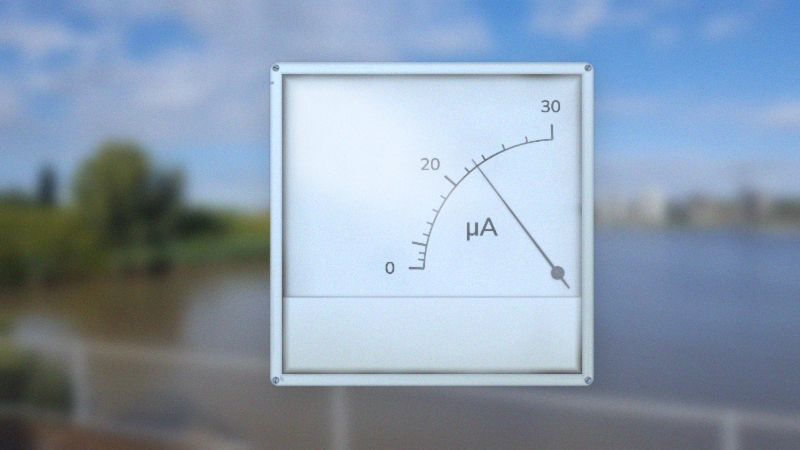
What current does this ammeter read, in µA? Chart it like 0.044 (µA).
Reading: 23 (µA)
